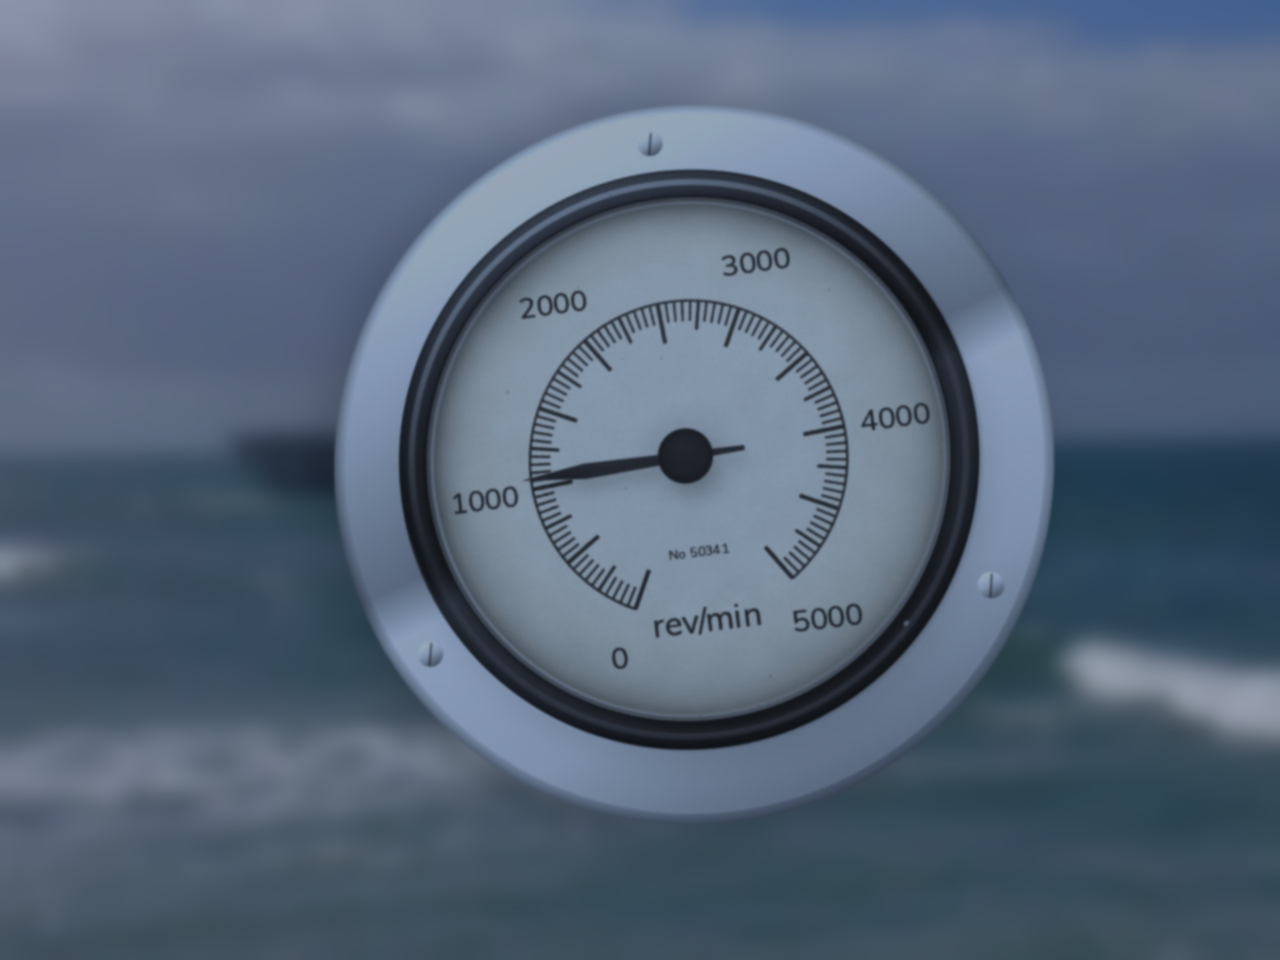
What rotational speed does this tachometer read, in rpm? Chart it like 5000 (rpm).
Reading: 1050 (rpm)
